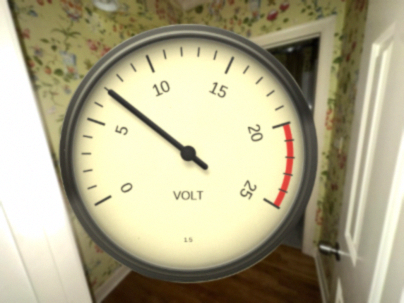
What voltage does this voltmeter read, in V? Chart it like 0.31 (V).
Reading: 7 (V)
